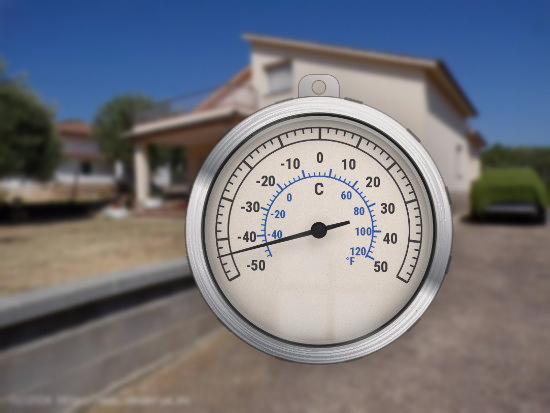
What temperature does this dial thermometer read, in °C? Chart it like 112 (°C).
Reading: -44 (°C)
